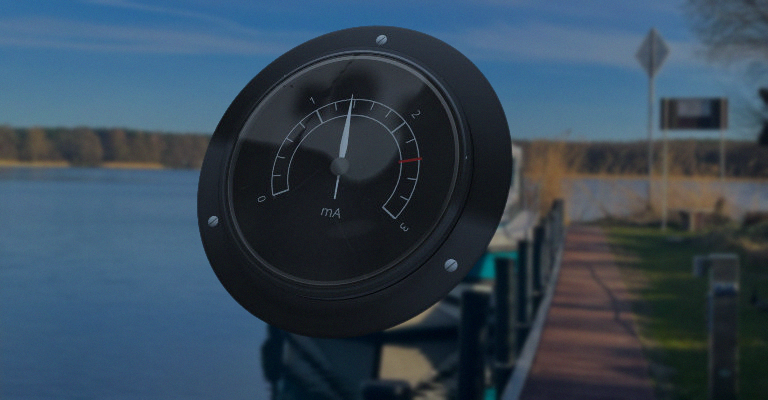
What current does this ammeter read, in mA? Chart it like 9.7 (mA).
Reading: 1.4 (mA)
